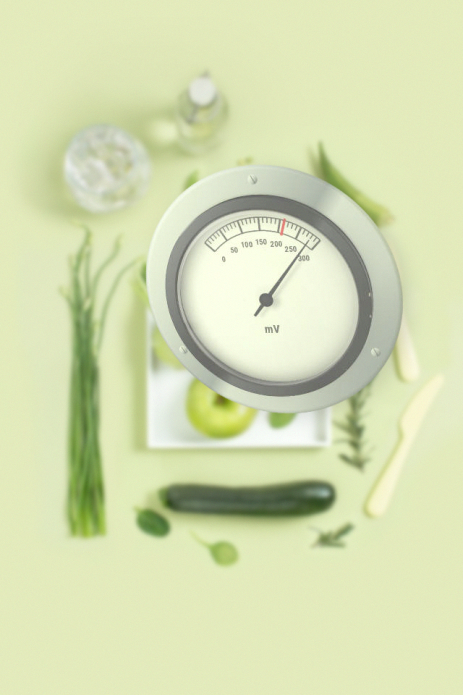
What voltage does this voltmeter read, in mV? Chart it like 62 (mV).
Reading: 280 (mV)
